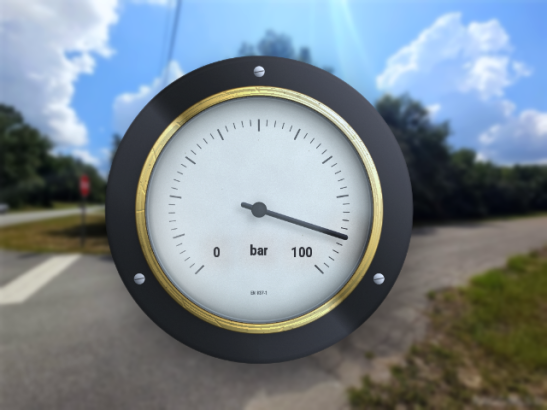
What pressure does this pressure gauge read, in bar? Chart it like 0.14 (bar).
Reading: 90 (bar)
